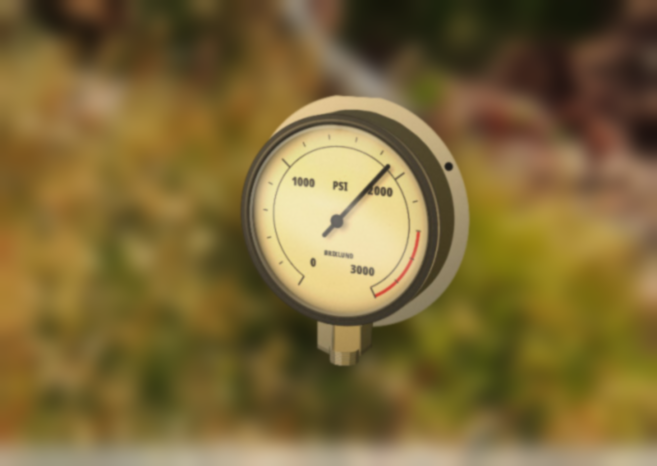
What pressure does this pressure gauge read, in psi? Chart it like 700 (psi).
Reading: 1900 (psi)
